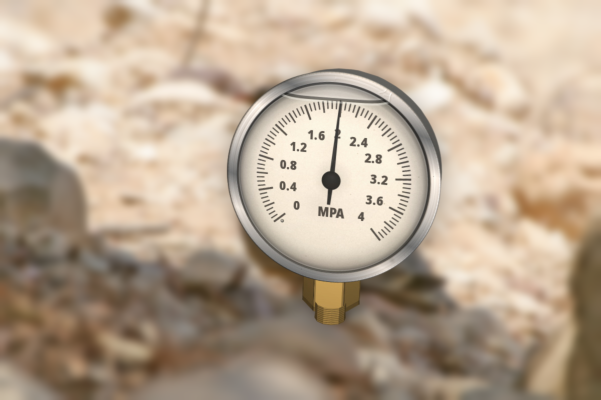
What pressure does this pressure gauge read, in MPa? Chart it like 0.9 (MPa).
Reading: 2 (MPa)
